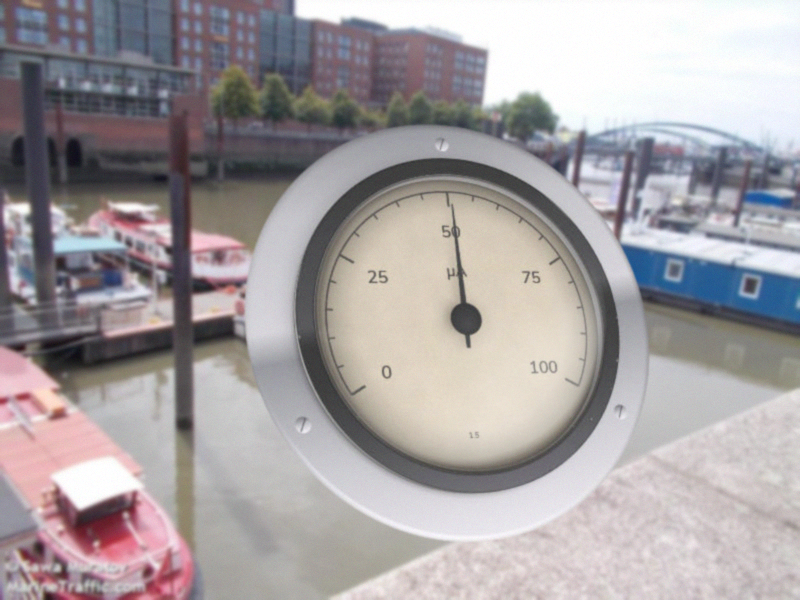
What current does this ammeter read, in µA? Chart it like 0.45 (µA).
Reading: 50 (µA)
